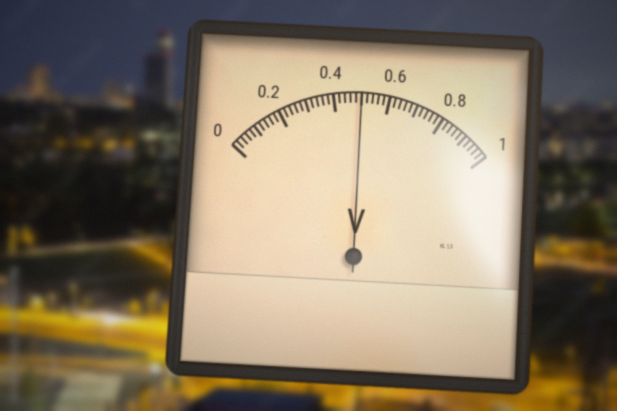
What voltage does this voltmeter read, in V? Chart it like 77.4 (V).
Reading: 0.5 (V)
